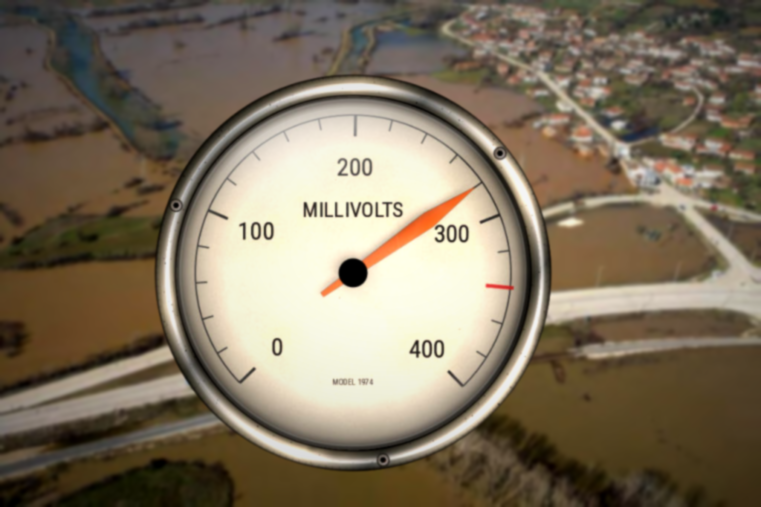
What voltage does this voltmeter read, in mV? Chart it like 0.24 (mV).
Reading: 280 (mV)
